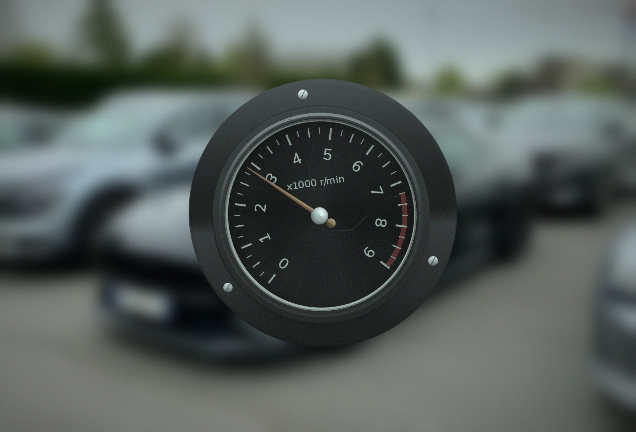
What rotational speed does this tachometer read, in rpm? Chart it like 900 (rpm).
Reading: 2875 (rpm)
